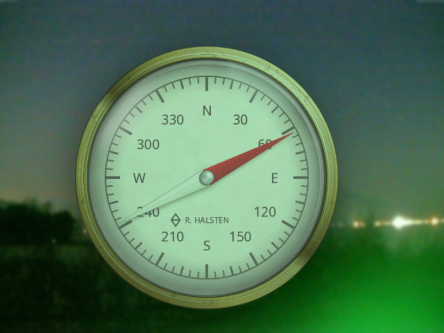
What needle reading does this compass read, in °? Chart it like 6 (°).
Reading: 62.5 (°)
